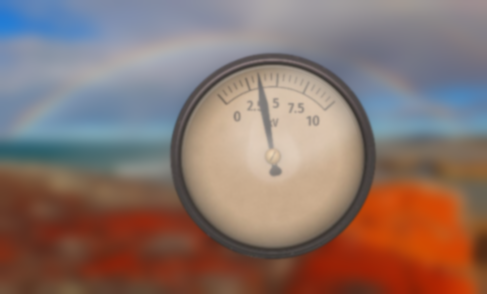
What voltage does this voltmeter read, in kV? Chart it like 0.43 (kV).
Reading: 3.5 (kV)
